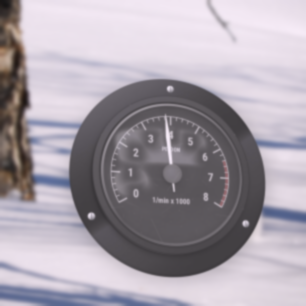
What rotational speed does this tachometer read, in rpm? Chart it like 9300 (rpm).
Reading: 3800 (rpm)
